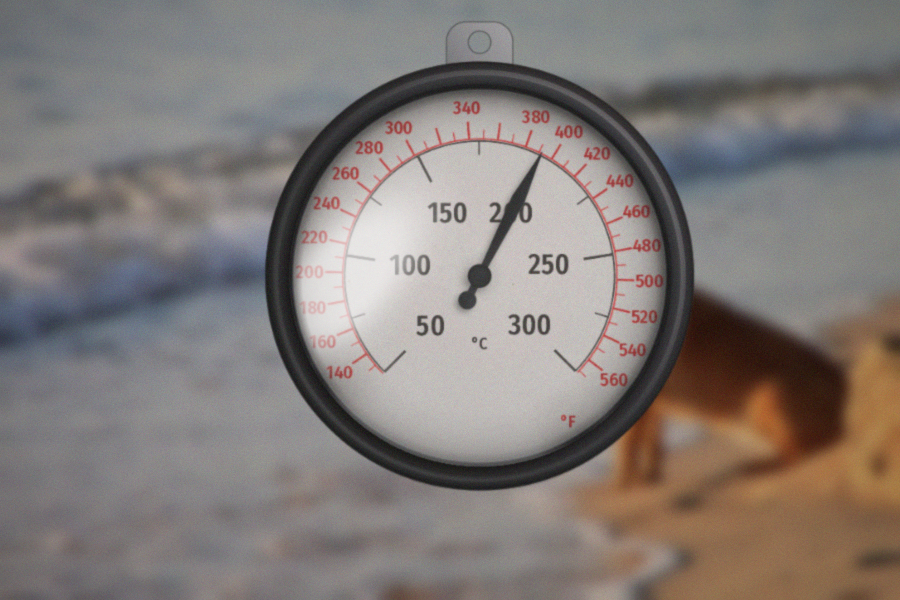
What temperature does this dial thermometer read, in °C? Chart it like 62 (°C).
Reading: 200 (°C)
